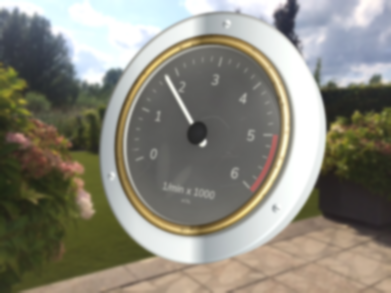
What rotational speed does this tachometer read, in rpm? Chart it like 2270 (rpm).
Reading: 1800 (rpm)
